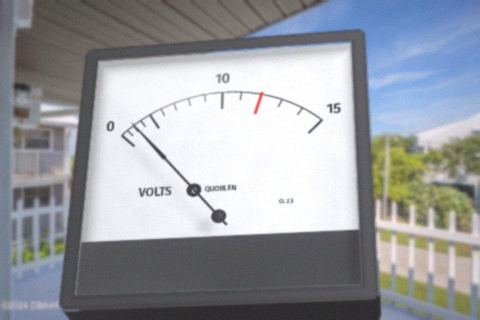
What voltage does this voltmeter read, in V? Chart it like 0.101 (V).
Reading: 3 (V)
